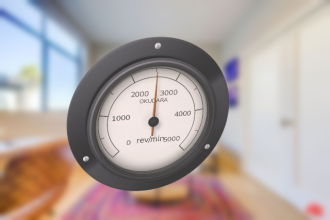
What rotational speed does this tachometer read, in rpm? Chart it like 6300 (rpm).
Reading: 2500 (rpm)
